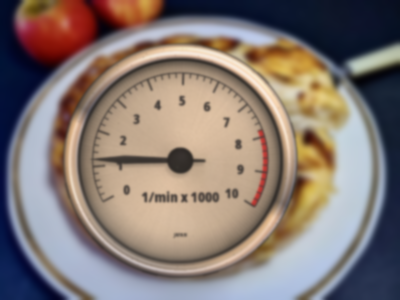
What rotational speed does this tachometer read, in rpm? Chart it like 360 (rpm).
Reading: 1200 (rpm)
